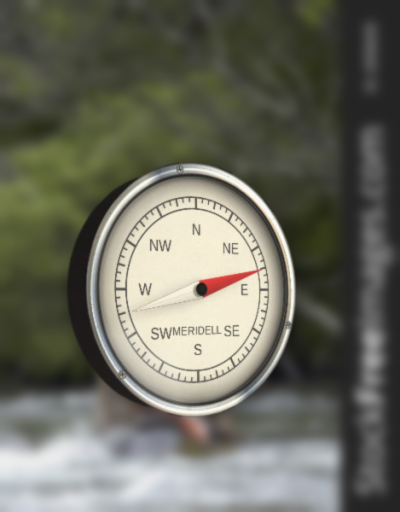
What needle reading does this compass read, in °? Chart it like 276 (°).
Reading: 75 (°)
